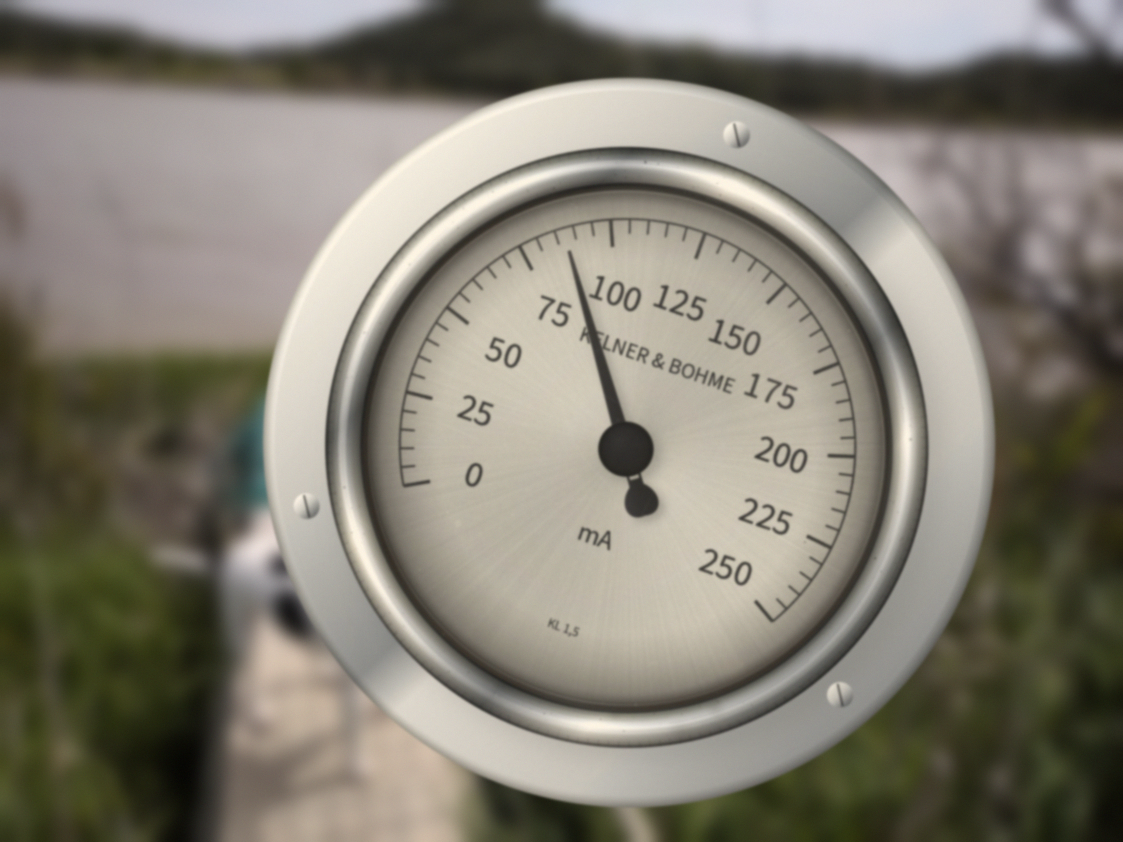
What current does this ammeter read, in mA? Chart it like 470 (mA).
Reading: 87.5 (mA)
